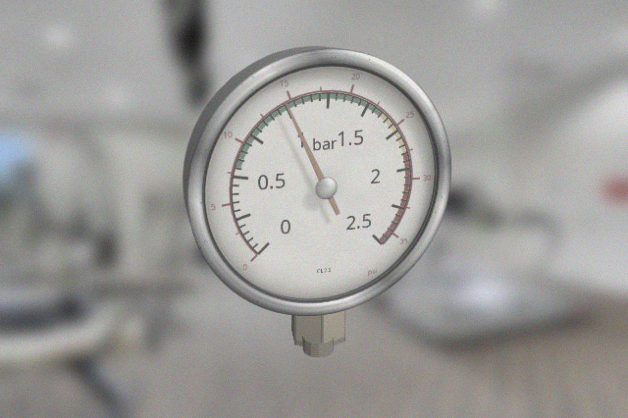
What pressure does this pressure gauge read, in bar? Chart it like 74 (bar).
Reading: 1 (bar)
